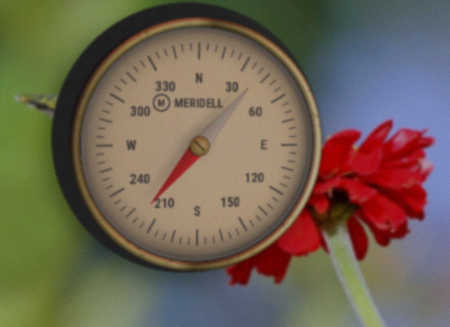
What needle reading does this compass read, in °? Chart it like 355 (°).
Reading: 220 (°)
